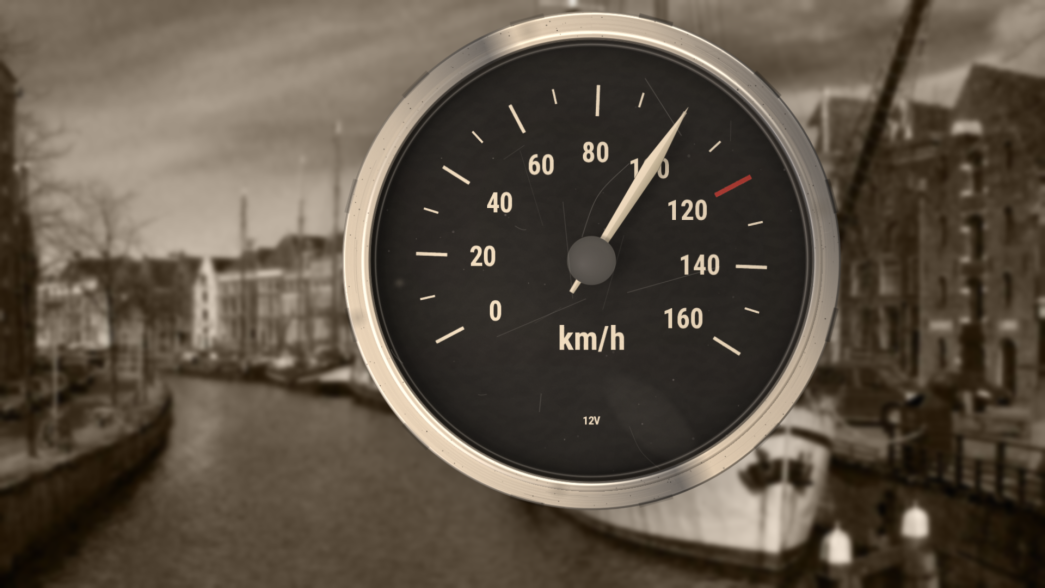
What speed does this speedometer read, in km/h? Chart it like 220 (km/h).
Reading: 100 (km/h)
